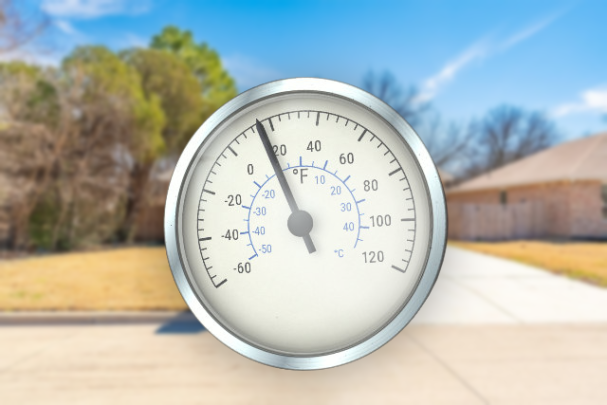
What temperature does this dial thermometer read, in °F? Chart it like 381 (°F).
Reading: 16 (°F)
